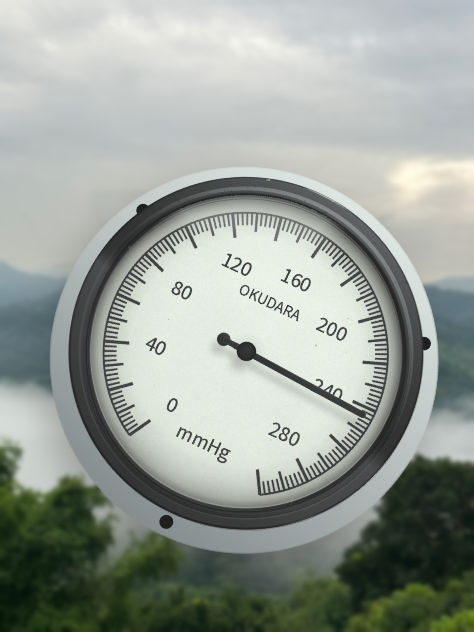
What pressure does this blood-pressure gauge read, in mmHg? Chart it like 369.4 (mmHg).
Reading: 244 (mmHg)
